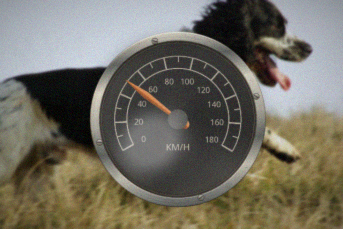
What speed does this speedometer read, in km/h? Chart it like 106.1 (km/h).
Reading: 50 (km/h)
